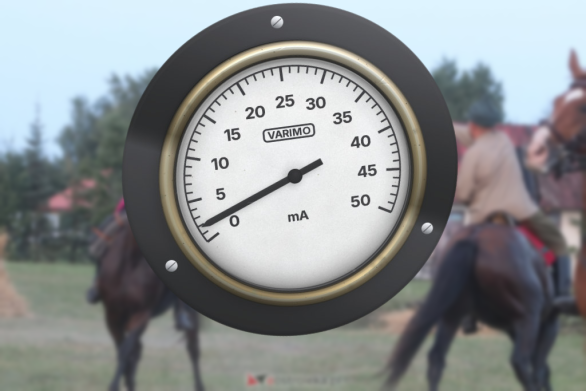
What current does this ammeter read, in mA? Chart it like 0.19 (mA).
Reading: 2 (mA)
